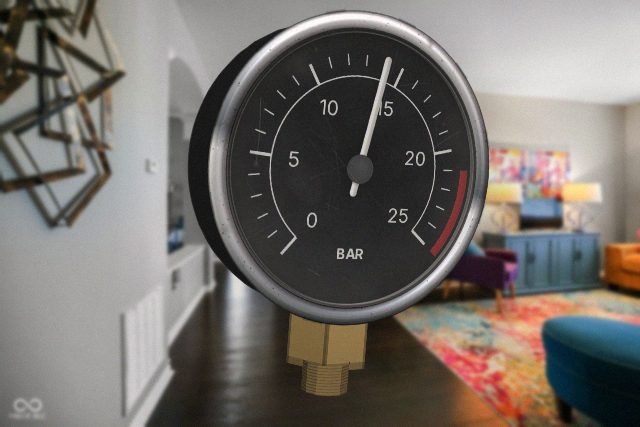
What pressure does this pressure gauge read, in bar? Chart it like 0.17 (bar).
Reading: 14 (bar)
